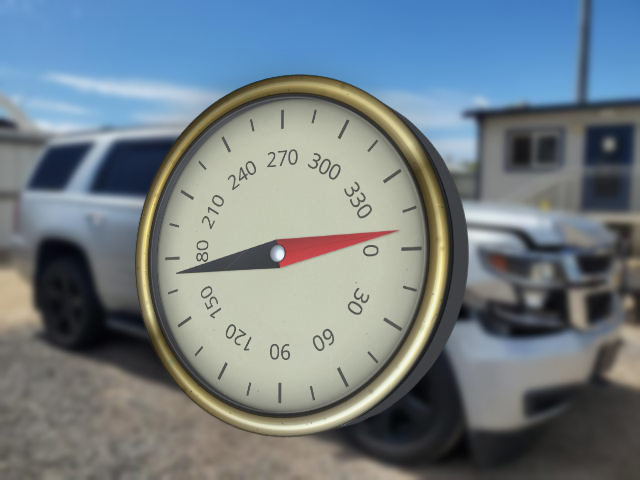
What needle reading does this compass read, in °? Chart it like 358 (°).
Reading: 352.5 (°)
